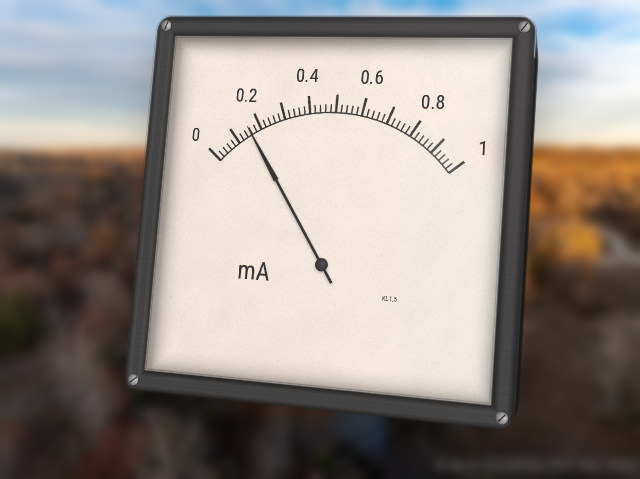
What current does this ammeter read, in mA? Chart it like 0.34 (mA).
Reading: 0.16 (mA)
